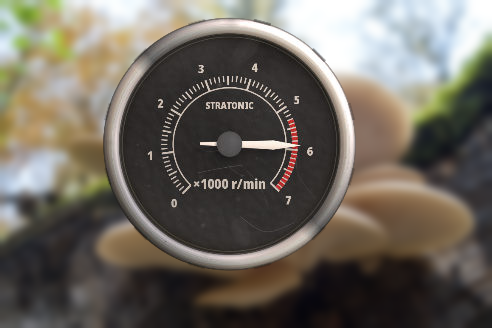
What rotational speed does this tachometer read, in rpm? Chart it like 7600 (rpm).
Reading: 5900 (rpm)
